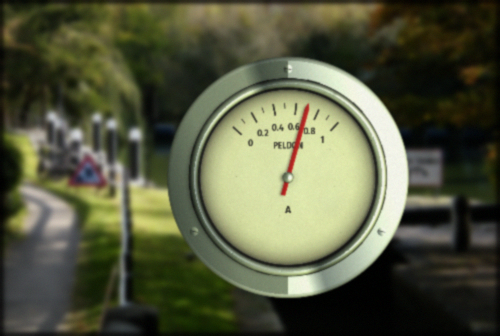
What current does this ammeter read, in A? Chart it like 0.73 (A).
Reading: 0.7 (A)
